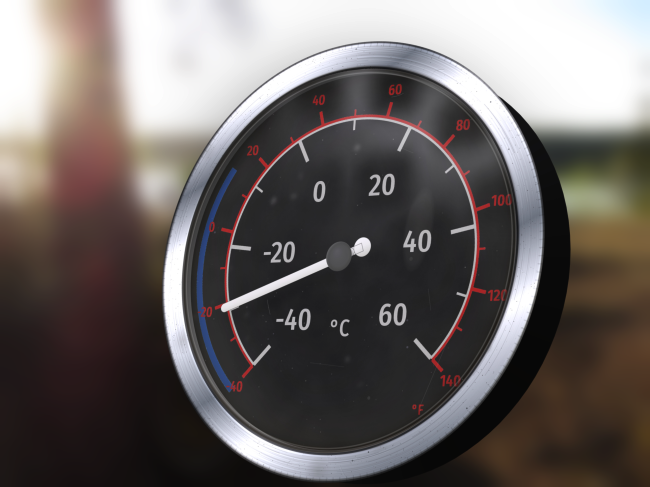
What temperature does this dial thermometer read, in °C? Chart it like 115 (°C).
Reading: -30 (°C)
